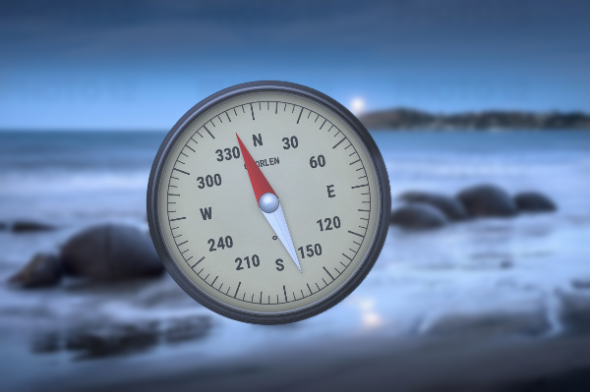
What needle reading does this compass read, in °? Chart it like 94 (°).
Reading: 345 (°)
